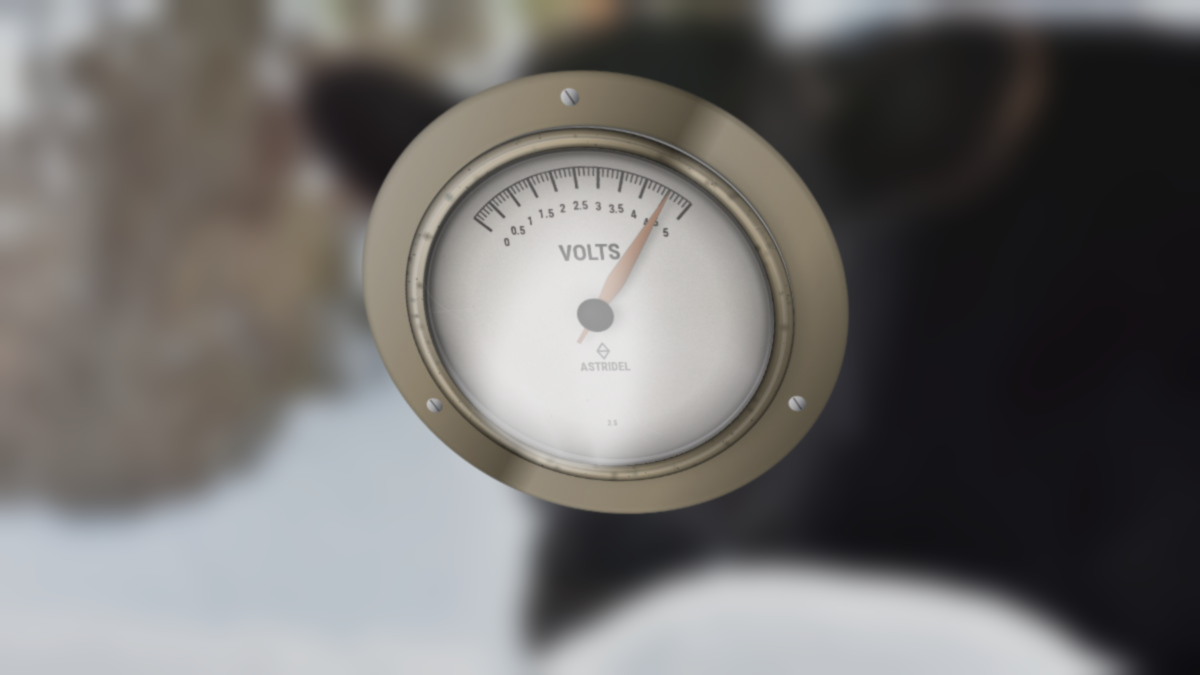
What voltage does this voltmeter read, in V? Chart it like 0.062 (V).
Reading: 4.5 (V)
